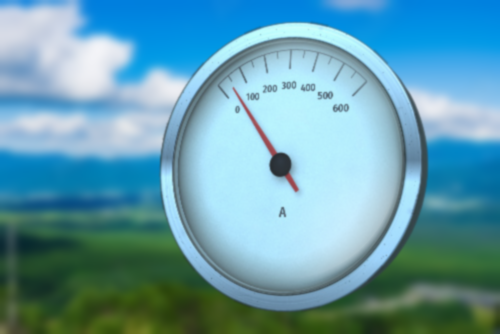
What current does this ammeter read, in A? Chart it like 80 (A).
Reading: 50 (A)
